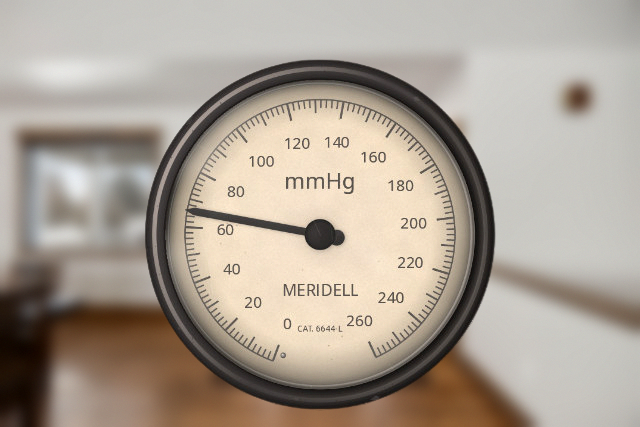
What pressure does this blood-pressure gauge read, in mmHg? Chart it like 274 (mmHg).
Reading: 66 (mmHg)
